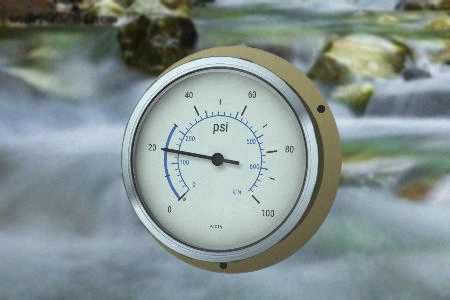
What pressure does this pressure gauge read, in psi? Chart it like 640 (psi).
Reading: 20 (psi)
